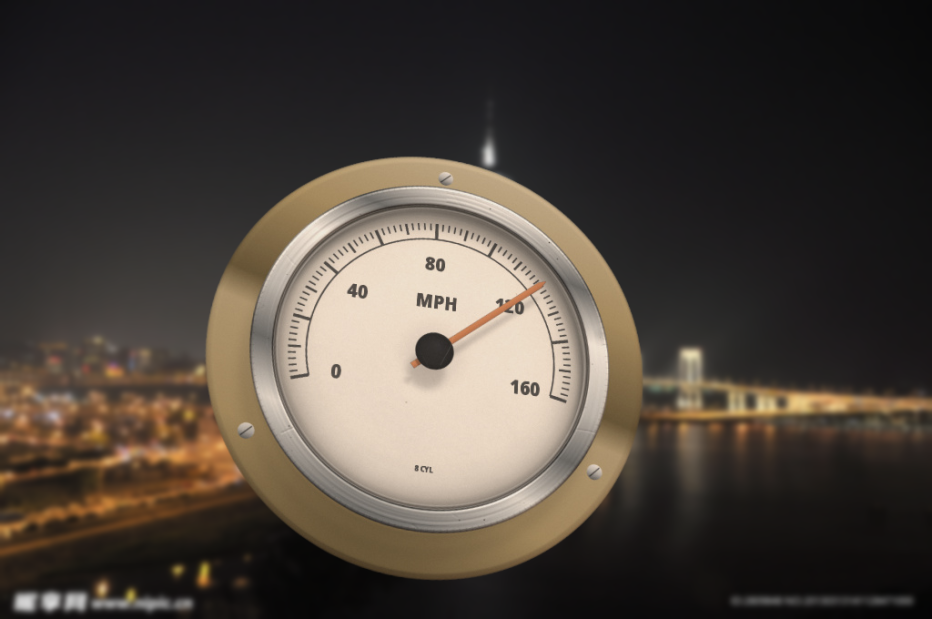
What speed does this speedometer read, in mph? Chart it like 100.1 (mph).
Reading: 120 (mph)
